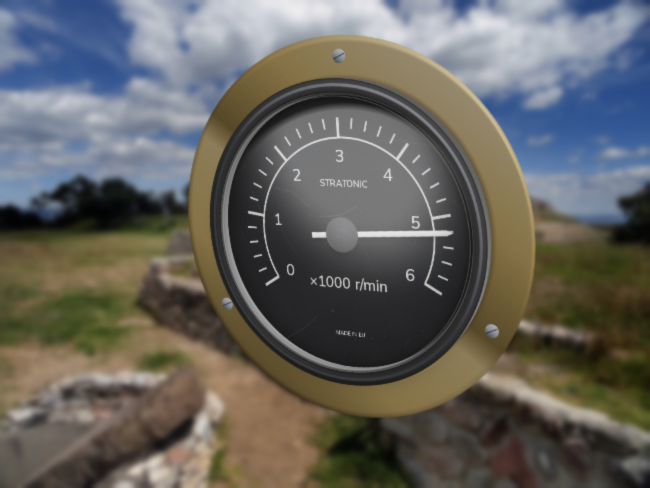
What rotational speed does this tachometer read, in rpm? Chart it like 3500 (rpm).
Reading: 5200 (rpm)
